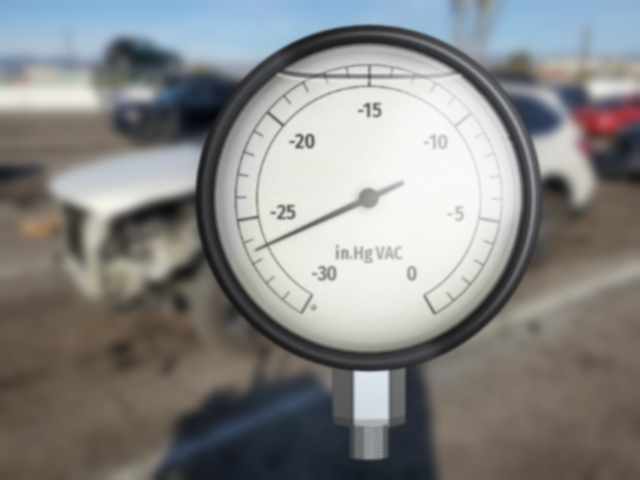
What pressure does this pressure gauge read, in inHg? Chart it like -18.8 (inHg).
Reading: -26.5 (inHg)
